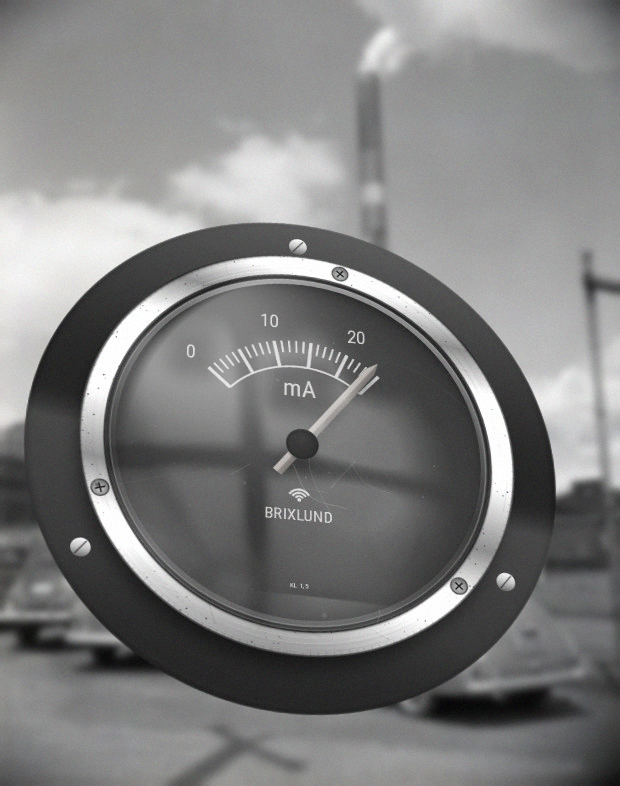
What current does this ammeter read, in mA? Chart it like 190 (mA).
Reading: 24 (mA)
